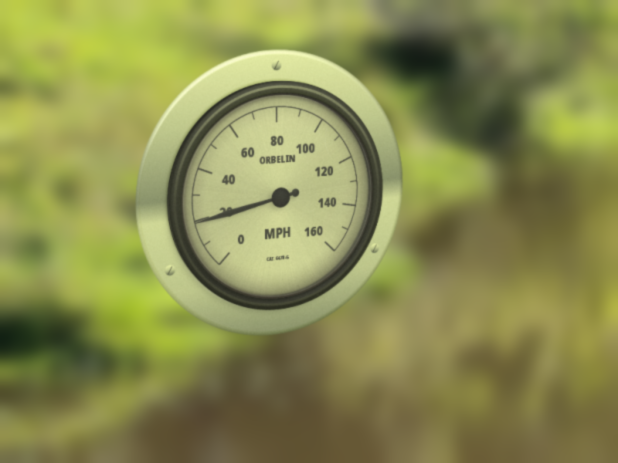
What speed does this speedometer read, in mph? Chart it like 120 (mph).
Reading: 20 (mph)
